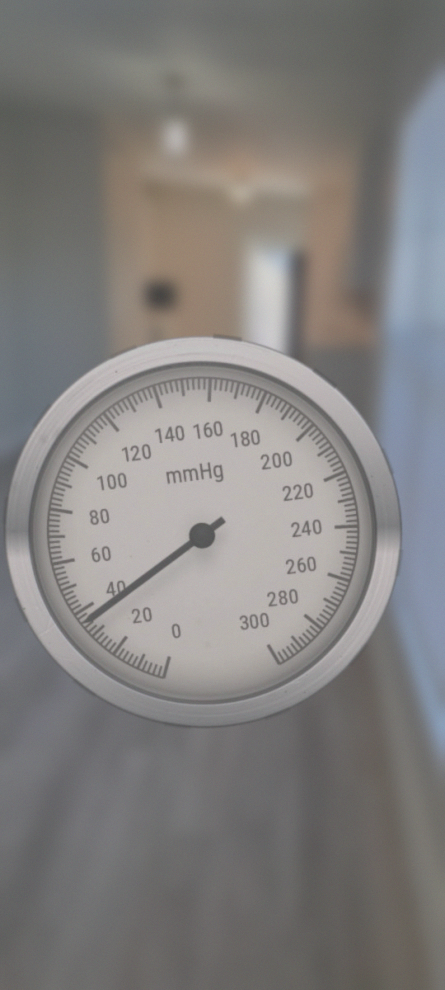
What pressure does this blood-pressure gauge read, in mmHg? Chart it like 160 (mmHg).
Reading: 36 (mmHg)
